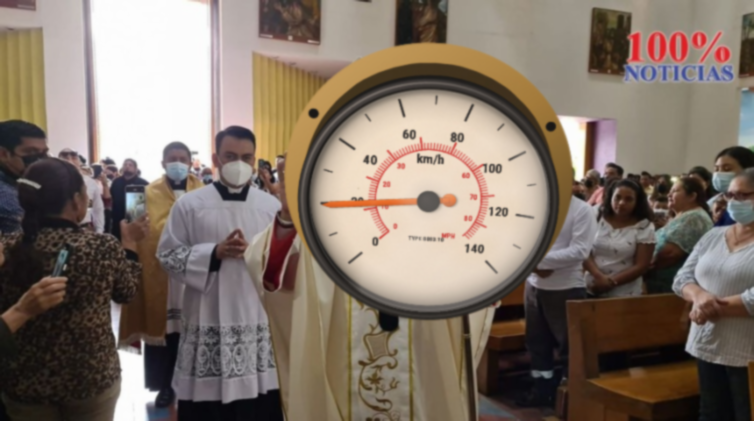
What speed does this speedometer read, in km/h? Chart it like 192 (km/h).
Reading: 20 (km/h)
